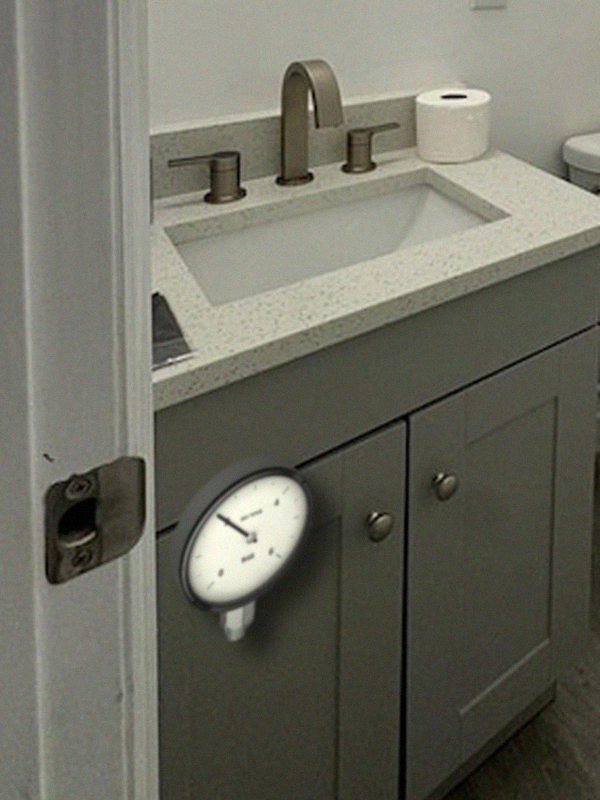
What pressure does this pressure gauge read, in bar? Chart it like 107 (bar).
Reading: 2 (bar)
